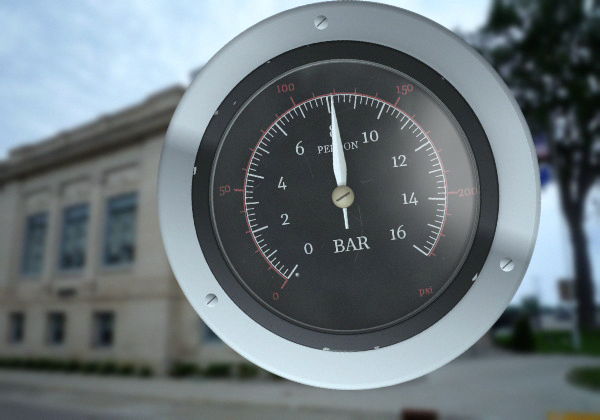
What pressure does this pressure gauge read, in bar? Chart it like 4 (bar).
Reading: 8.2 (bar)
